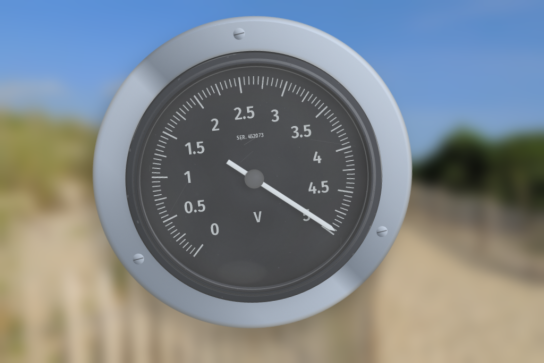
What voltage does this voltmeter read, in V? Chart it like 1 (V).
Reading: 4.95 (V)
